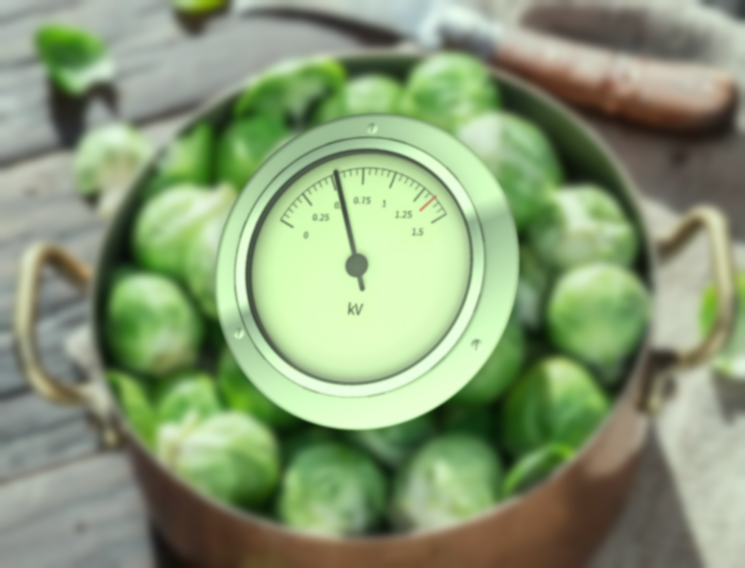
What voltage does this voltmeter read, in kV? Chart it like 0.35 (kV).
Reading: 0.55 (kV)
